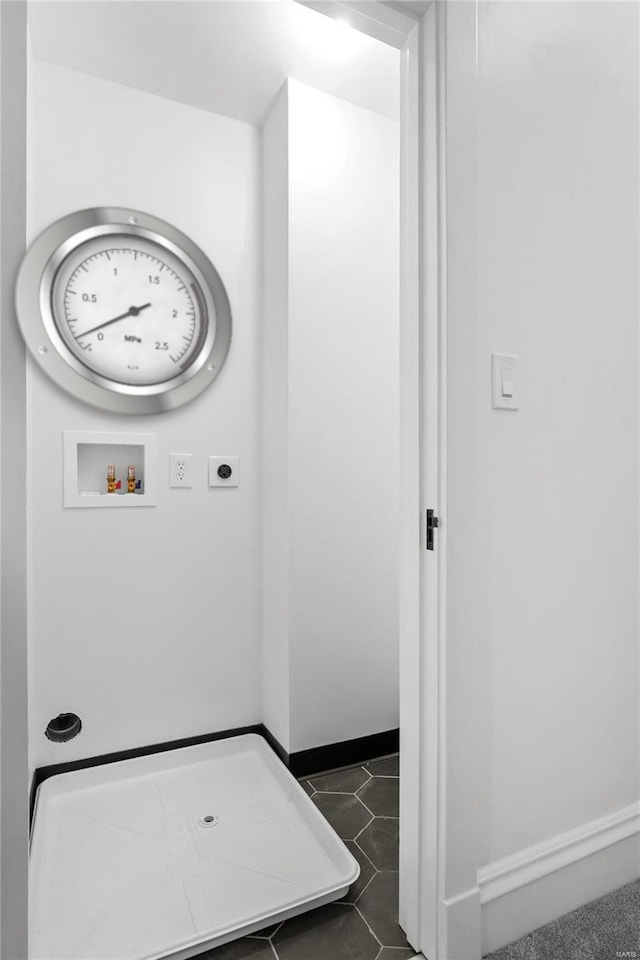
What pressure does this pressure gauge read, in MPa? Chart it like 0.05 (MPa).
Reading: 0.1 (MPa)
